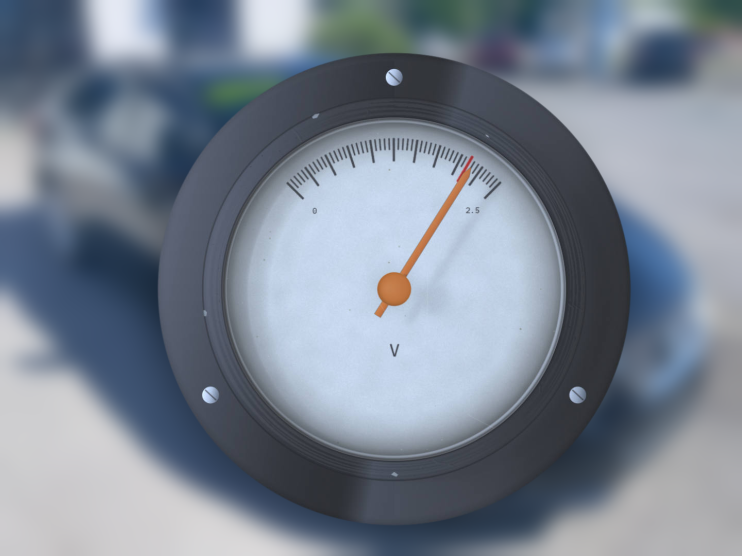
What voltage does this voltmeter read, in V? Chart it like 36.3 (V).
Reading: 2.15 (V)
